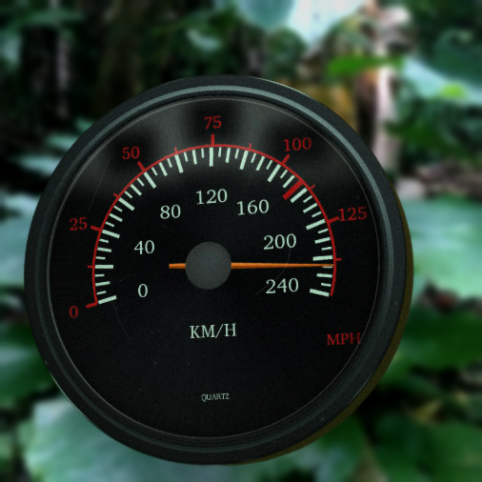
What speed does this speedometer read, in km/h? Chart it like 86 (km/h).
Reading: 225 (km/h)
